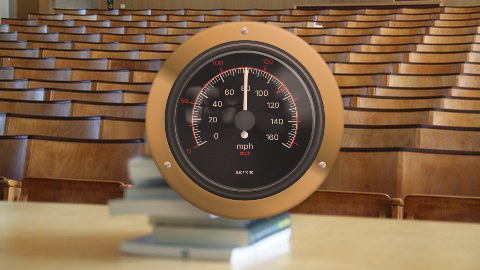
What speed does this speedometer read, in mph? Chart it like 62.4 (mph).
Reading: 80 (mph)
